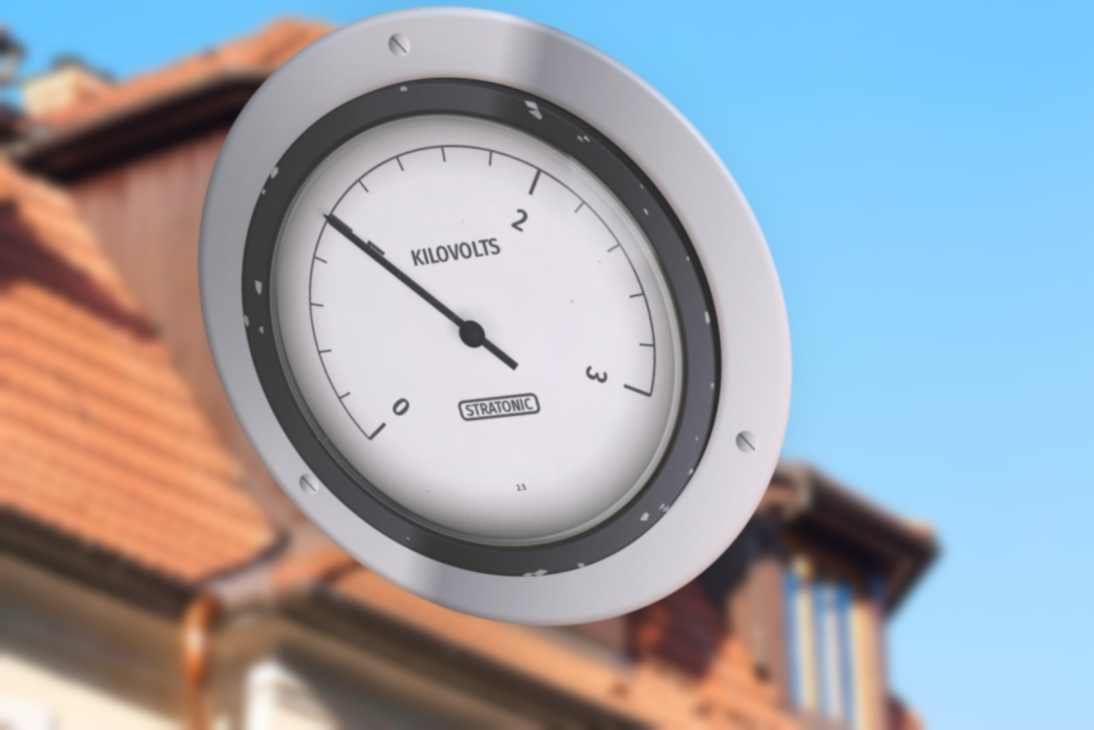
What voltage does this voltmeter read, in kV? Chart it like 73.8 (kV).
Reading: 1 (kV)
